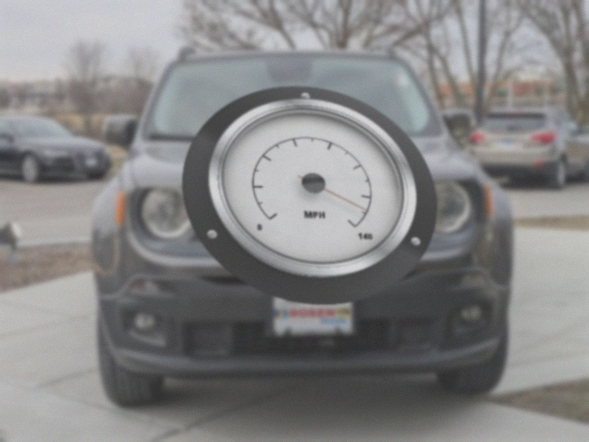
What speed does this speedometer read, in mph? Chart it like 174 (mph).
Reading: 130 (mph)
